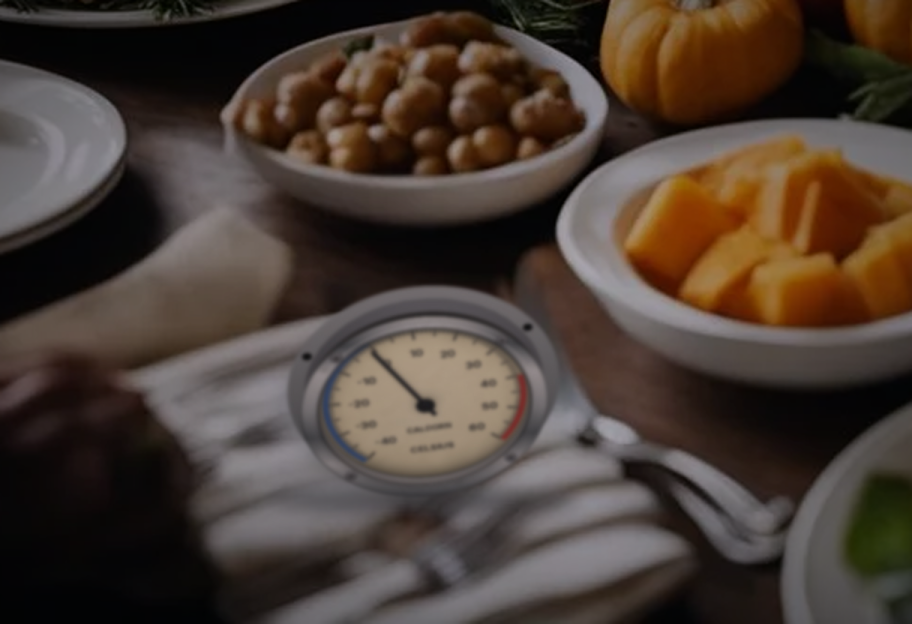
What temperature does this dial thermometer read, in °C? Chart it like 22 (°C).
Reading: 0 (°C)
